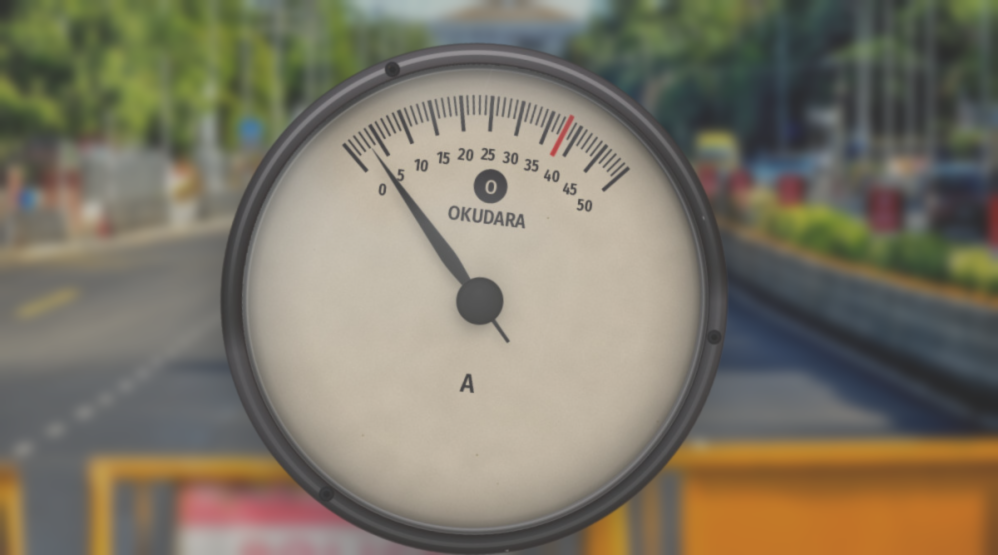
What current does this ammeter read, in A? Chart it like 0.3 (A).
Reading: 3 (A)
